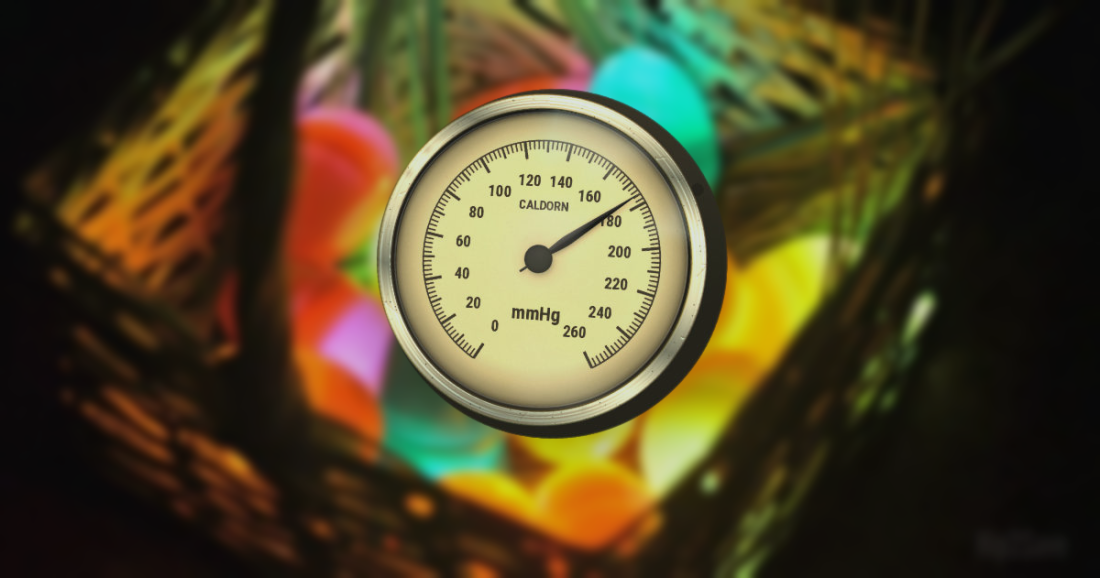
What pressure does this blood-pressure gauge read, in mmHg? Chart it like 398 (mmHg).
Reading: 176 (mmHg)
